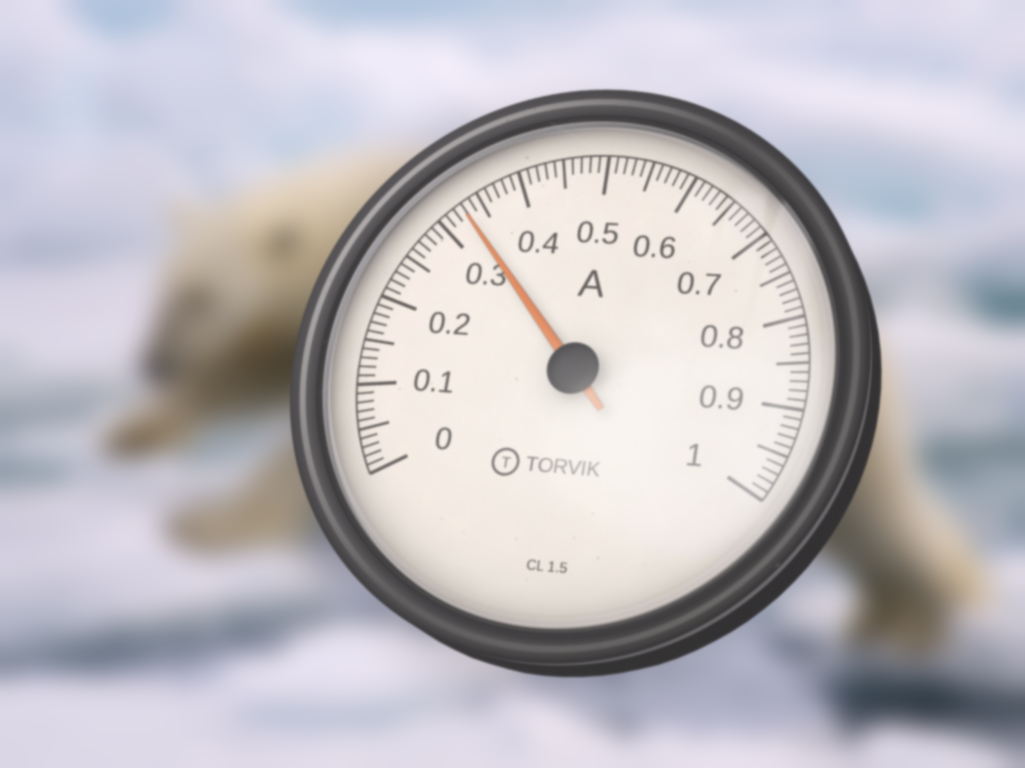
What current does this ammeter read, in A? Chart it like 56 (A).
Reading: 0.33 (A)
